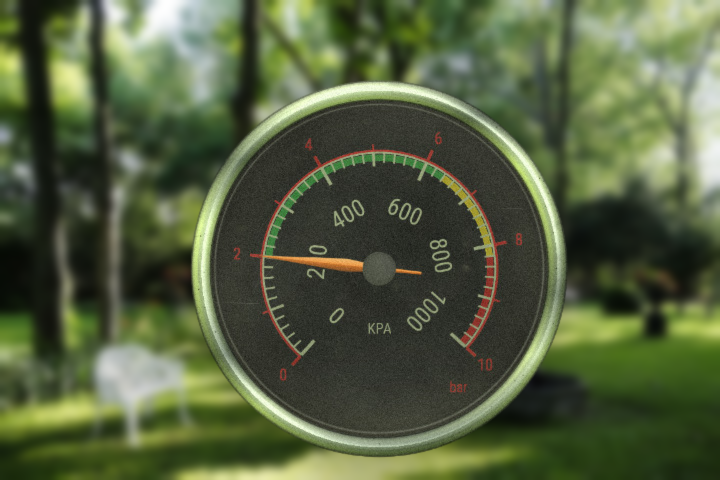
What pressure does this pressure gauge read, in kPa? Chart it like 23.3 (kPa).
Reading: 200 (kPa)
